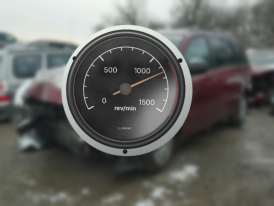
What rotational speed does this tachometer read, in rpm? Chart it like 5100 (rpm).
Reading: 1150 (rpm)
